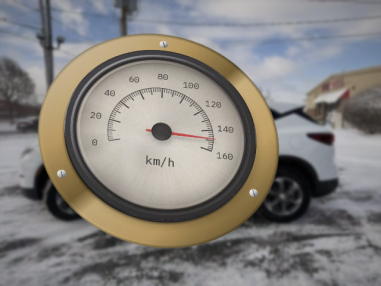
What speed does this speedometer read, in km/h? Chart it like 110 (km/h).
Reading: 150 (km/h)
